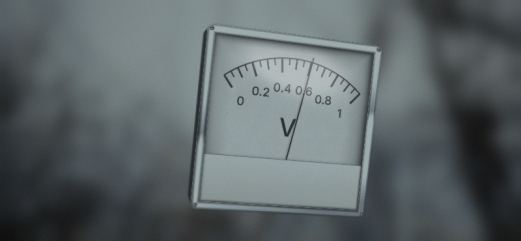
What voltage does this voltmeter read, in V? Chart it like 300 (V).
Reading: 0.6 (V)
